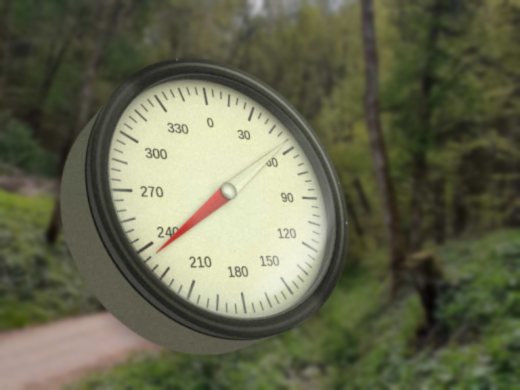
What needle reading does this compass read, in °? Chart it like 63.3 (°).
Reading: 235 (°)
